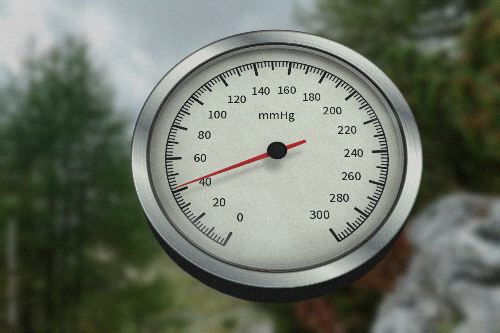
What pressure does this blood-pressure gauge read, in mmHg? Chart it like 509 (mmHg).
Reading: 40 (mmHg)
